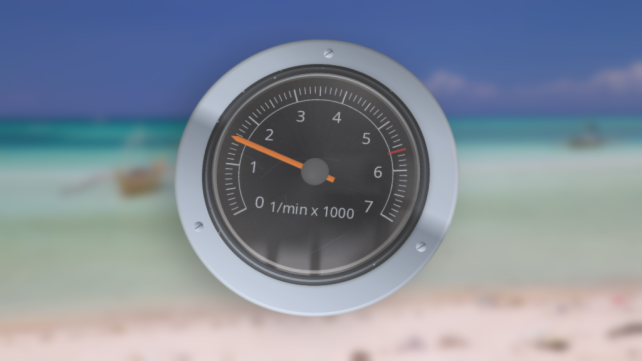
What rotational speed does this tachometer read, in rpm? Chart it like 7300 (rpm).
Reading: 1500 (rpm)
